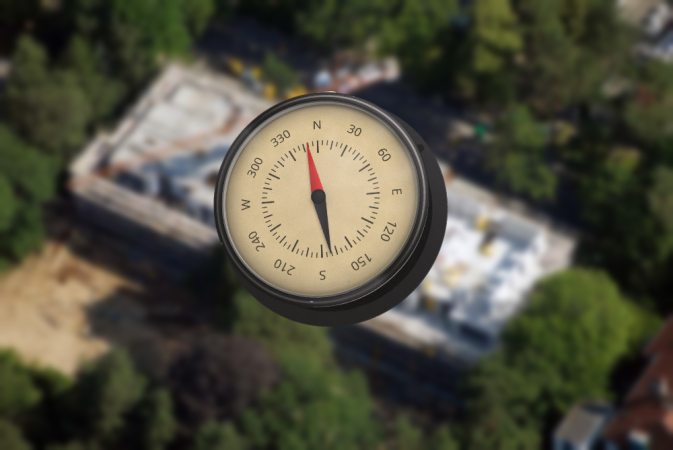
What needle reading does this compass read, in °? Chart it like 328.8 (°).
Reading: 350 (°)
